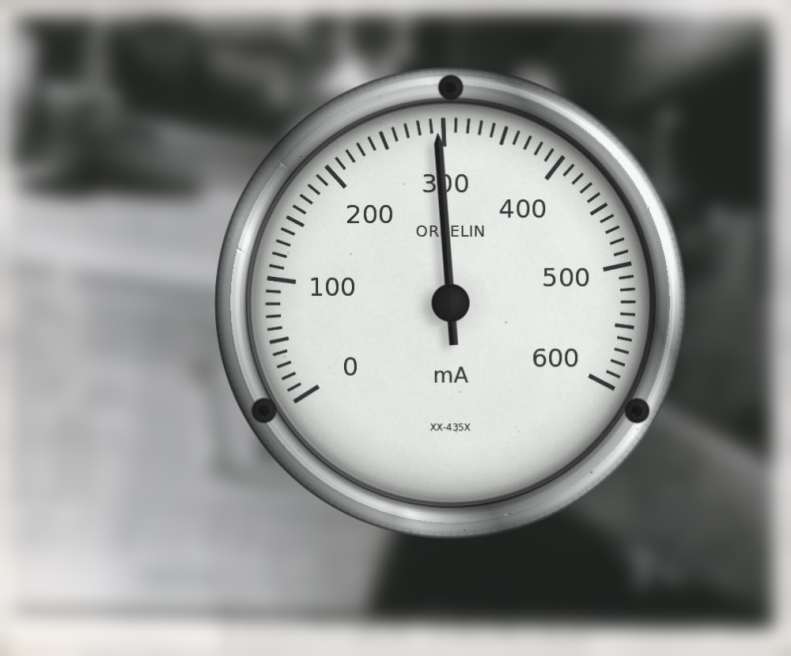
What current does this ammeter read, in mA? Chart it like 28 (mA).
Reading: 295 (mA)
